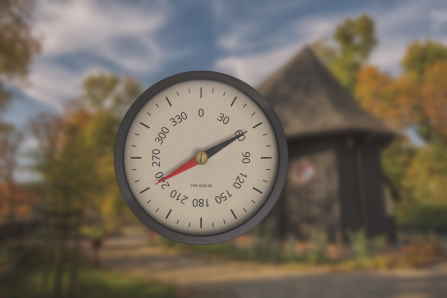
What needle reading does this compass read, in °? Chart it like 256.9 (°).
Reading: 240 (°)
